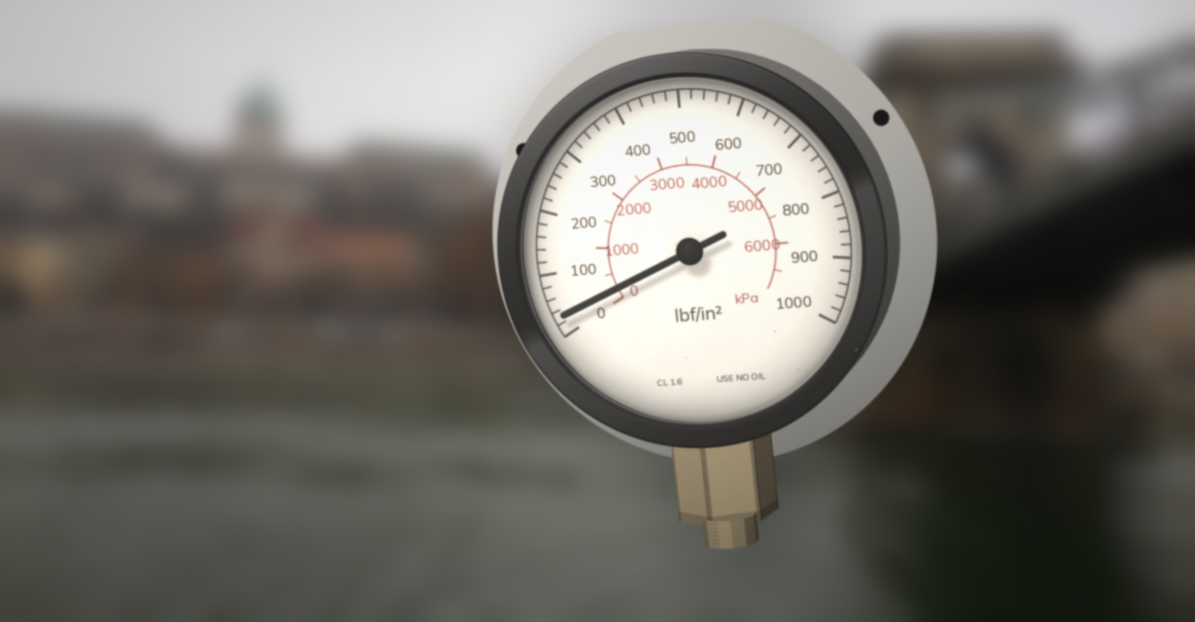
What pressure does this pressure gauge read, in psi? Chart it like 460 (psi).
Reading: 30 (psi)
